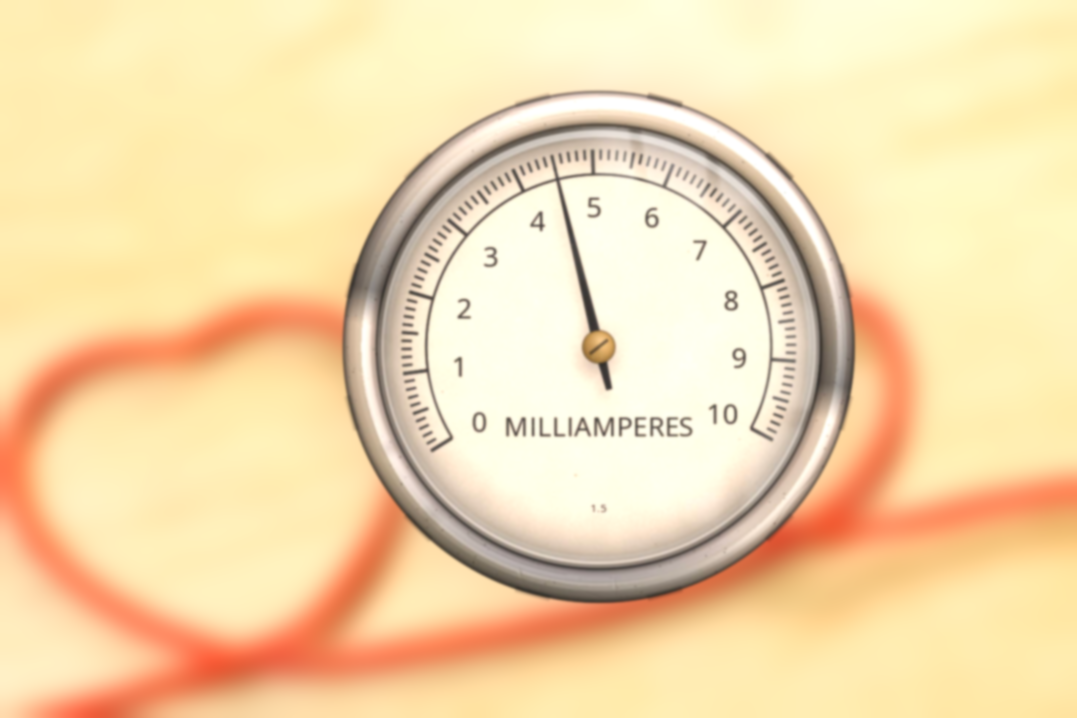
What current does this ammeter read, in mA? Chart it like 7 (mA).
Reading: 4.5 (mA)
